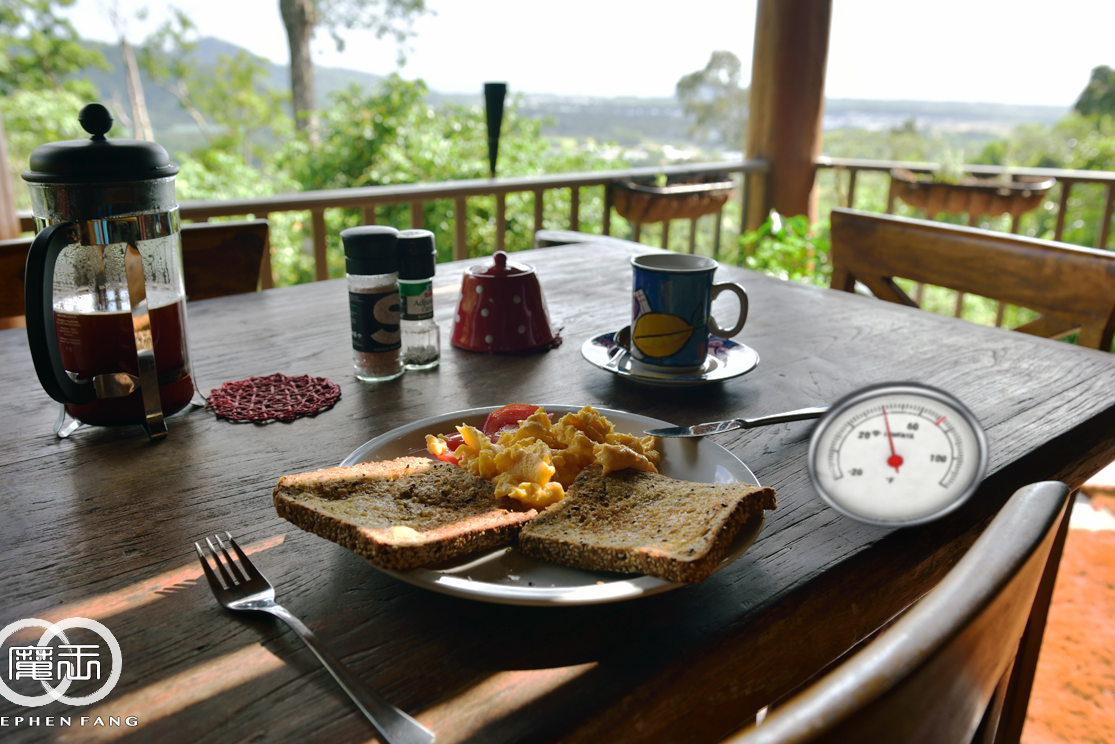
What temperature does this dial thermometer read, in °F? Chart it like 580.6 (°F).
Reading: 40 (°F)
